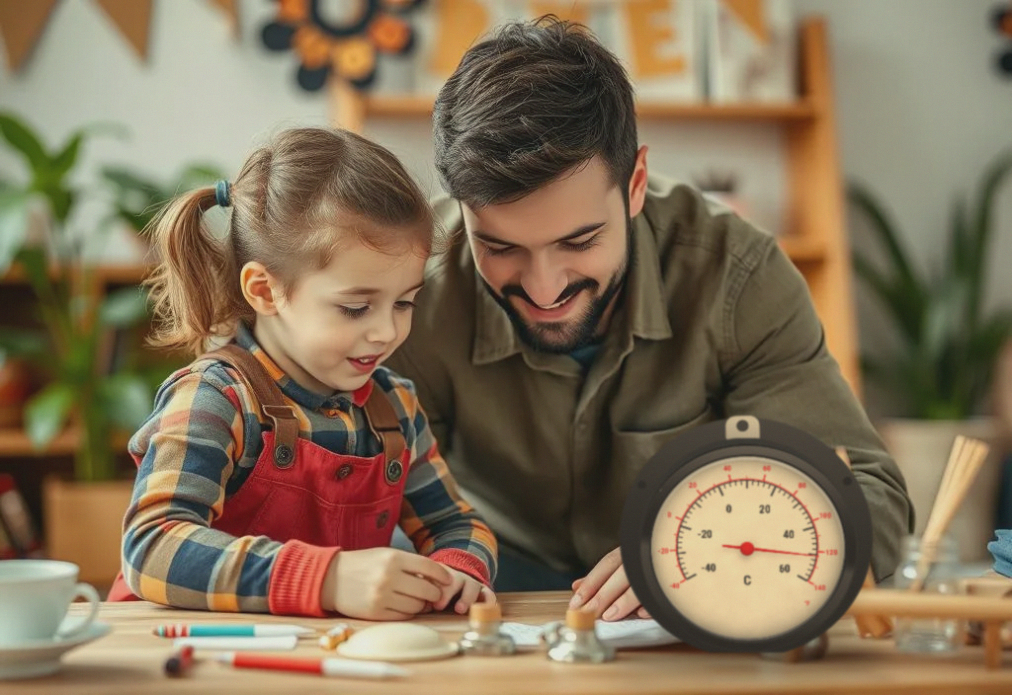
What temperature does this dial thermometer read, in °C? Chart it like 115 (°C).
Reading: 50 (°C)
